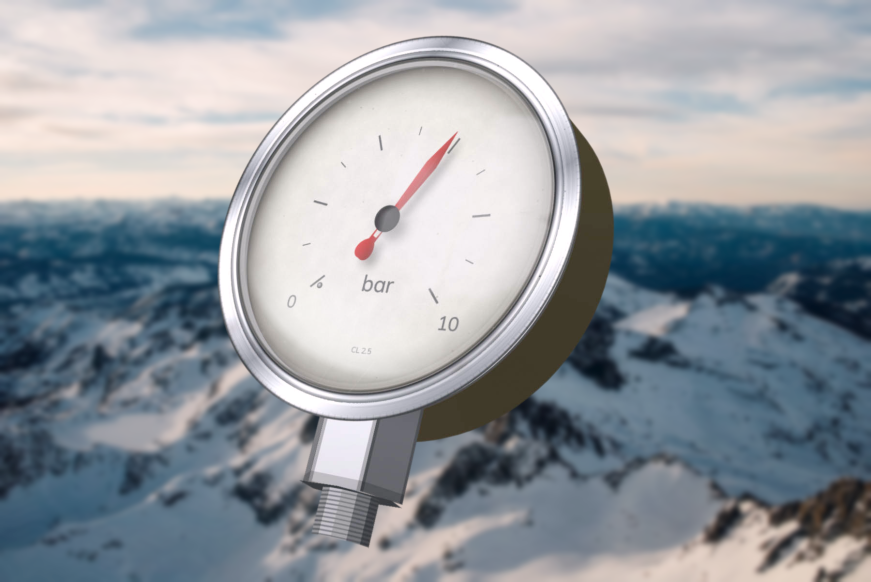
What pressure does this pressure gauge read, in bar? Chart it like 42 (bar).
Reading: 6 (bar)
